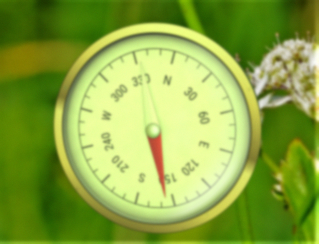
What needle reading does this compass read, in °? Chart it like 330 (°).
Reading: 155 (°)
